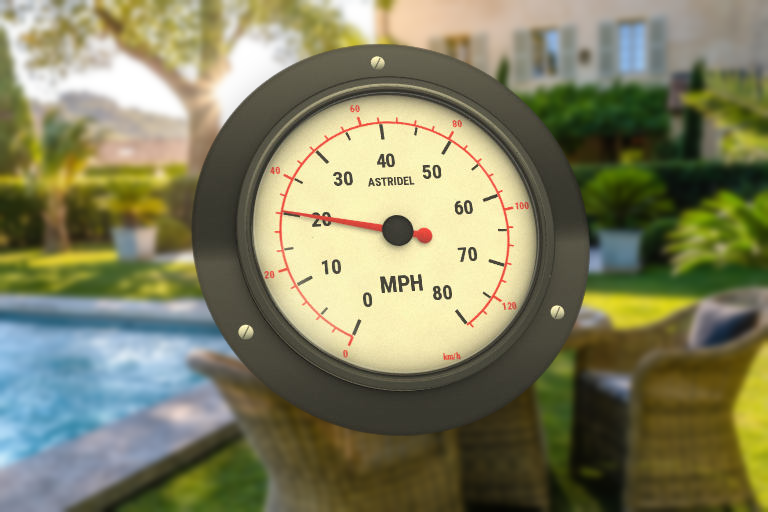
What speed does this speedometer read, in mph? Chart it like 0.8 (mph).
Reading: 20 (mph)
